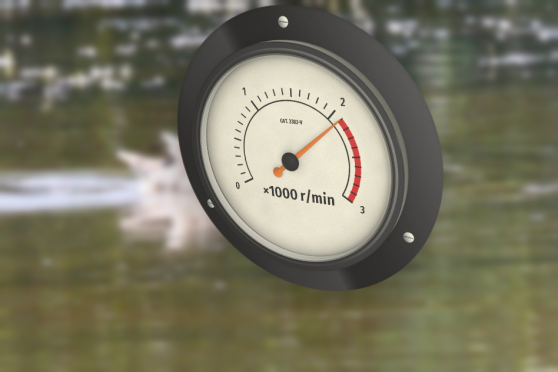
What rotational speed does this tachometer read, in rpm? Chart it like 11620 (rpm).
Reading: 2100 (rpm)
